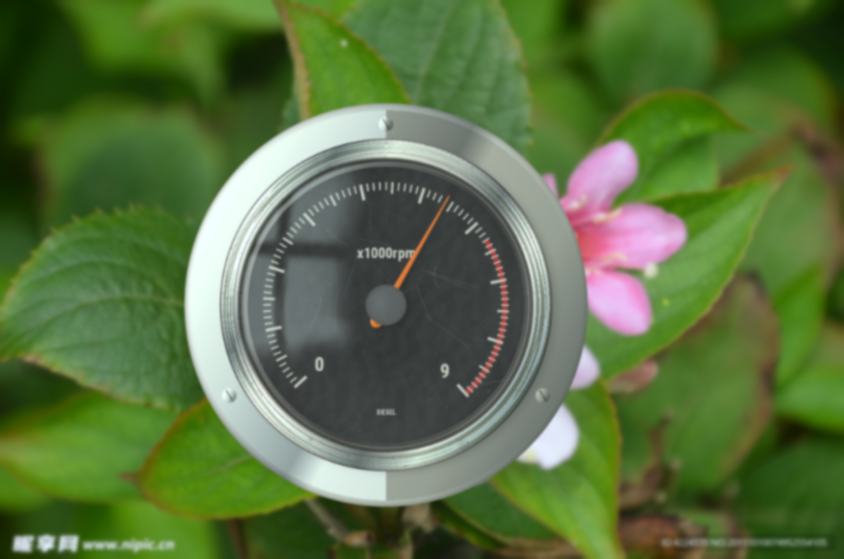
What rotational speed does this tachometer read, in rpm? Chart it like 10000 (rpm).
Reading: 5400 (rpm)
